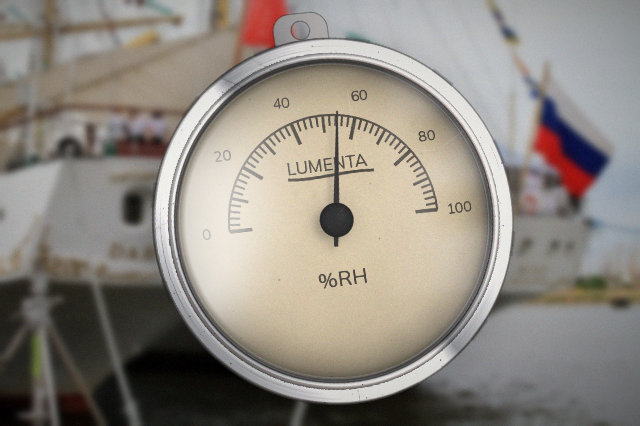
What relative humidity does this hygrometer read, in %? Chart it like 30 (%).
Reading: 54 (%)
